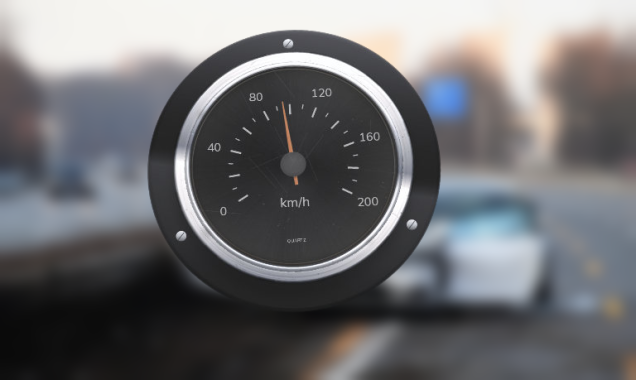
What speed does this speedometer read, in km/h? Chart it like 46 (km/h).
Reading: 95 (km/h)
